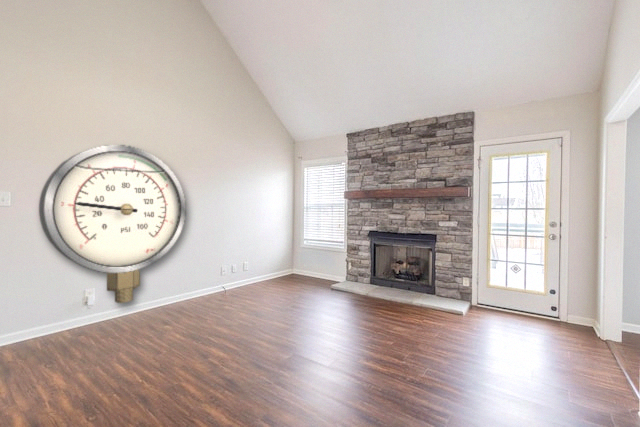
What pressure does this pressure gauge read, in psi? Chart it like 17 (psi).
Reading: 30 (psi)
